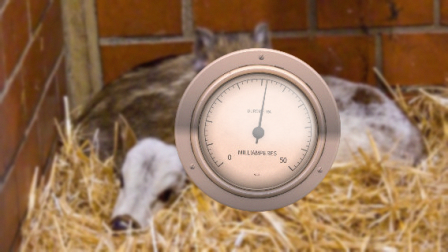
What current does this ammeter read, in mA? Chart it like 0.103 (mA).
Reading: 26 (mA)
